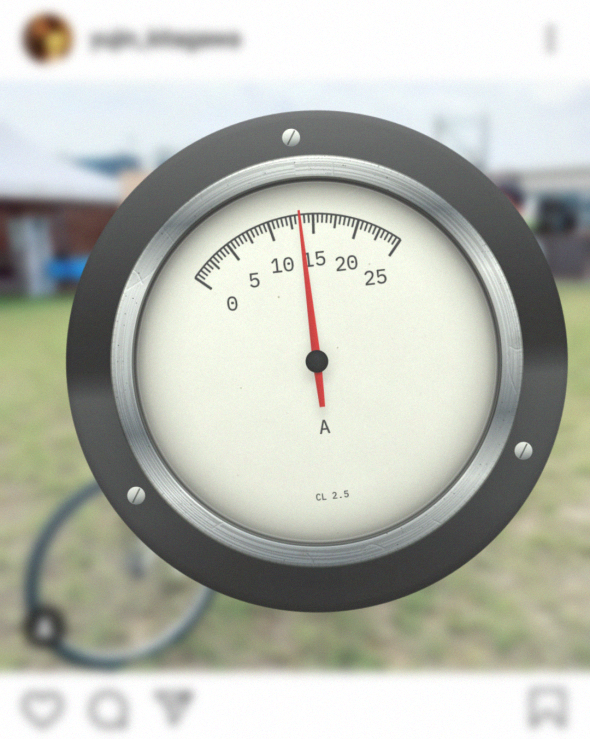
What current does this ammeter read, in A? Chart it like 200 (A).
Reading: 13.5 (A)
